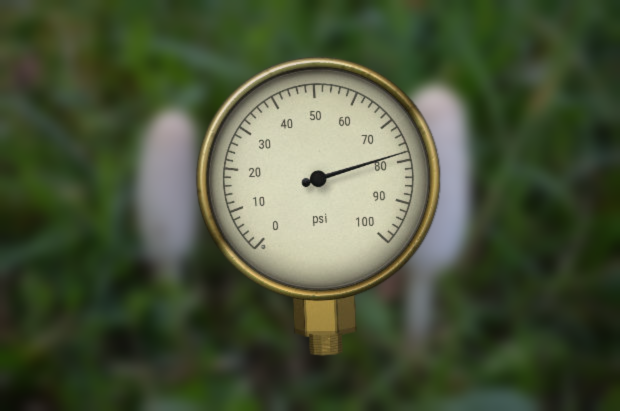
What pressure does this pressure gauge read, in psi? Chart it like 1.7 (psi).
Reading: 78 (psi)
